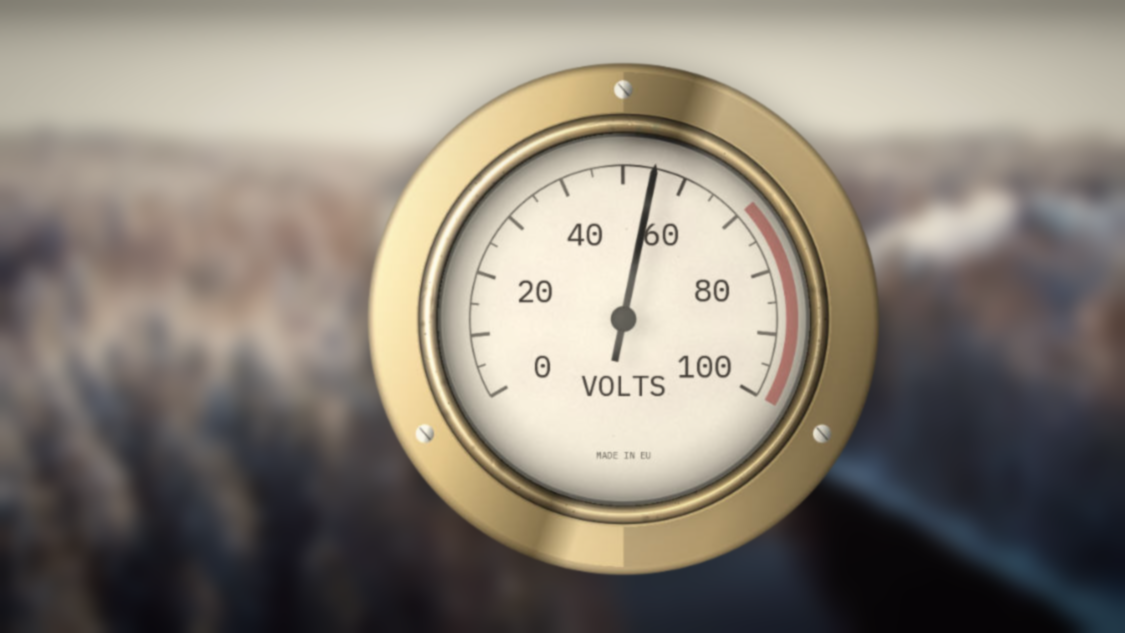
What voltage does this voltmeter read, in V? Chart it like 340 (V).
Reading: 55 (V)
